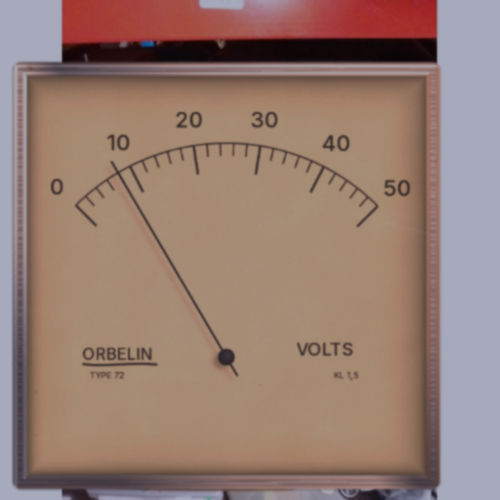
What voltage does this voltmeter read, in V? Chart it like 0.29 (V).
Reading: 8 (V)
